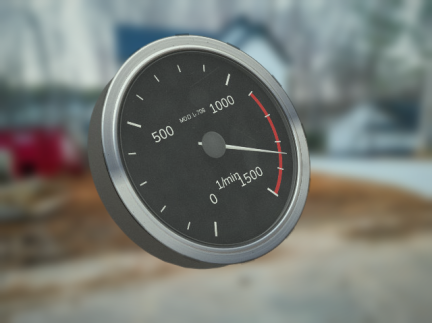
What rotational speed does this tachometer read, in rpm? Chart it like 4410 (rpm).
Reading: 1350 (rpm)
